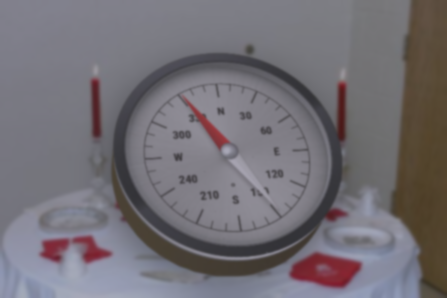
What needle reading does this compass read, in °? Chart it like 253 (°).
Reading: 330 (°)
